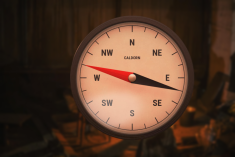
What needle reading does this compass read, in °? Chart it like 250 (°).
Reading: 285 (°)
